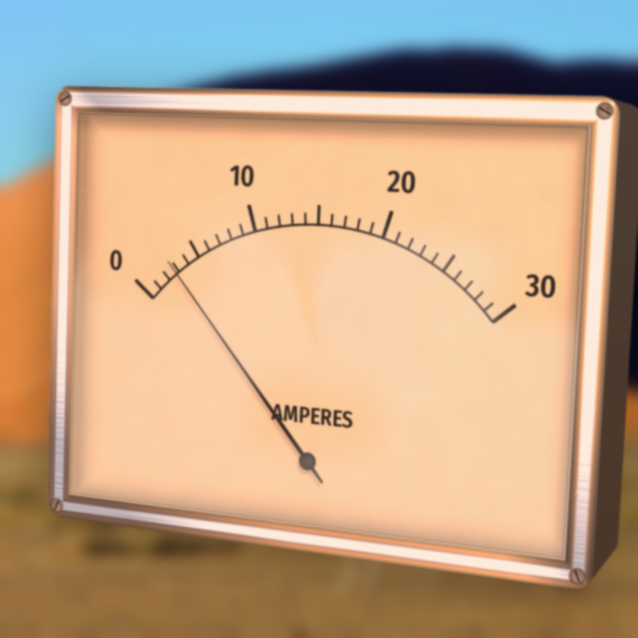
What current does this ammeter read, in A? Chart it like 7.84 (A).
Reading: 3 (A)
